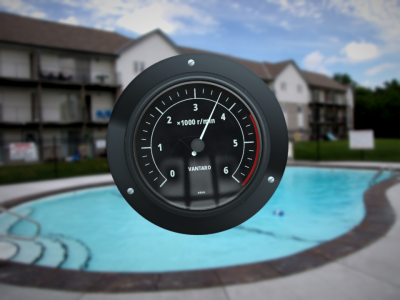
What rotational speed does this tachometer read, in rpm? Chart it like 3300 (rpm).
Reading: 3600 (rpm)
